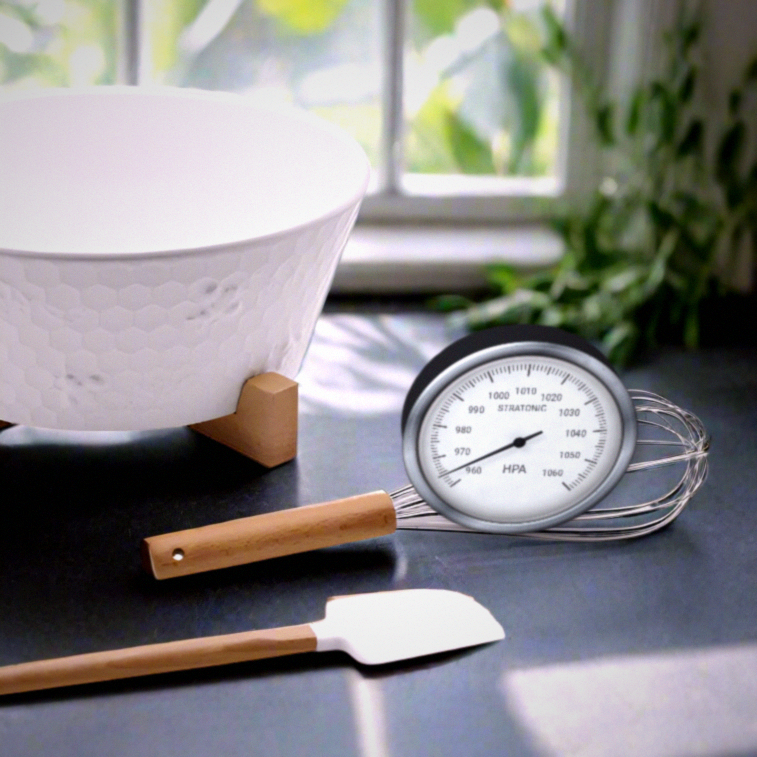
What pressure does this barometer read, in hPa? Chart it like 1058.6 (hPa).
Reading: 965 (hPa)
